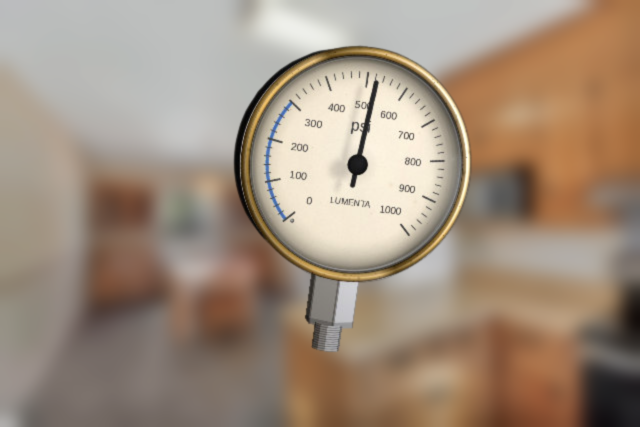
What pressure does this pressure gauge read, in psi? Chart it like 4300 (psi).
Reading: 520 (psi)
